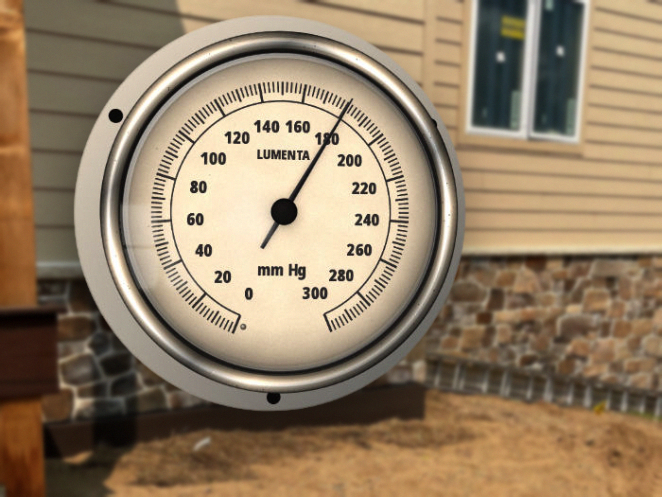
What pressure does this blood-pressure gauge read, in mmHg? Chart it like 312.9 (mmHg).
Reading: 180 (mmHg)
